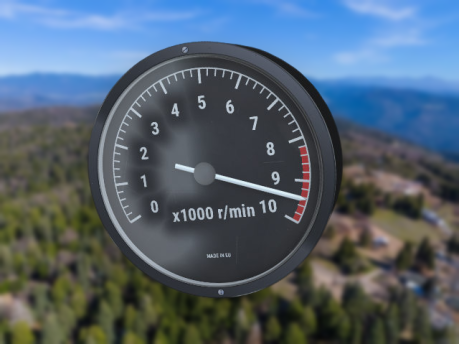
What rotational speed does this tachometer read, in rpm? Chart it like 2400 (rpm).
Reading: 9400 (rpm)
